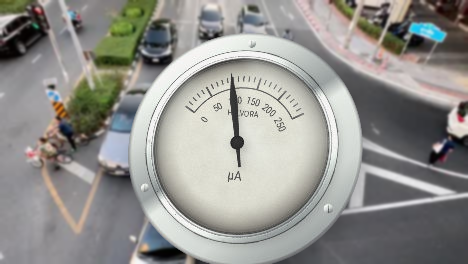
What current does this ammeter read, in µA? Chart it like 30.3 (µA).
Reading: 100 (µA)
